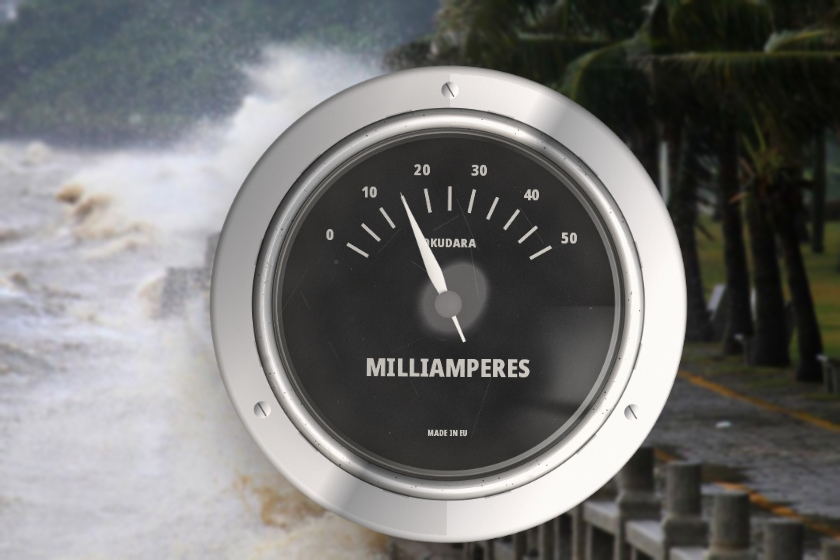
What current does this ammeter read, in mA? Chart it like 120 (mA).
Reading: 15 (mA)
